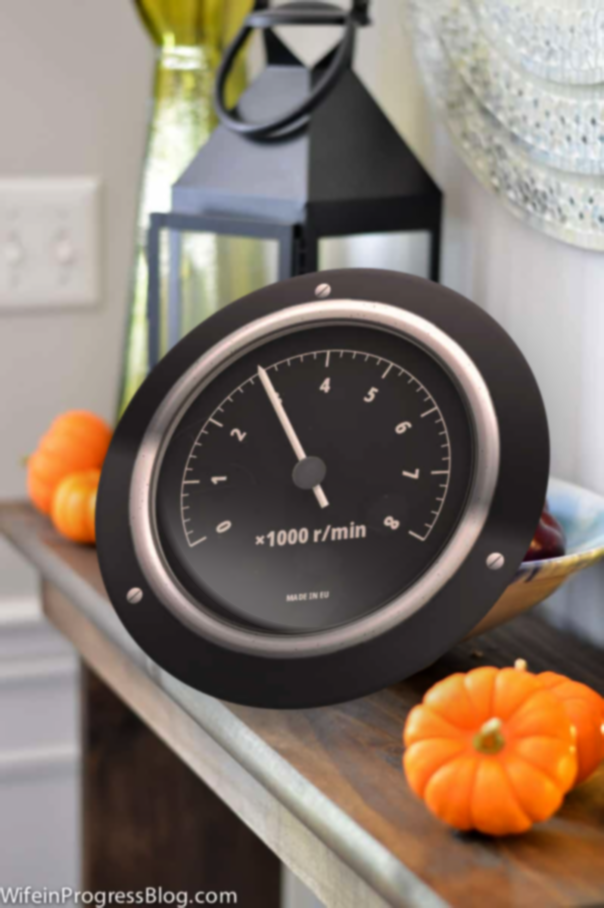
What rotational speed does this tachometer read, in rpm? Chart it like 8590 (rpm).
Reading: 3000 (rpm)
